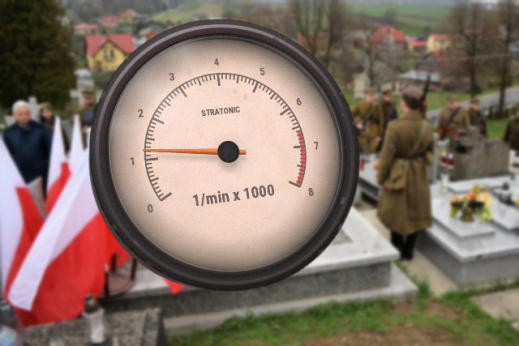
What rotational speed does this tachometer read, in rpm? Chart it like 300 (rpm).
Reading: 1200 (rpm)
